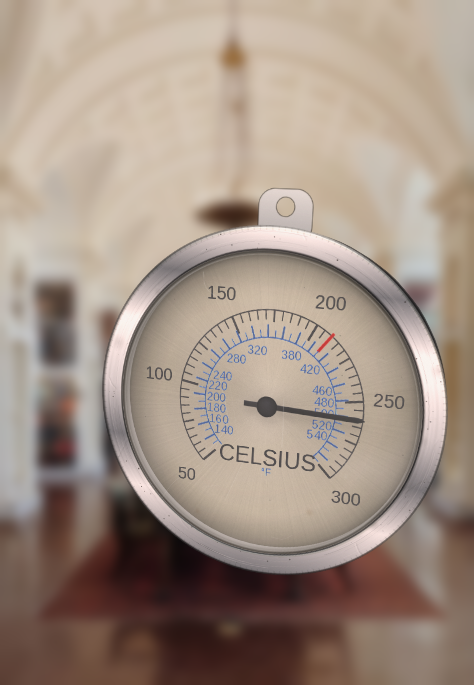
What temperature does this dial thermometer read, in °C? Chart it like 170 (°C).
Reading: 260 (°C)
